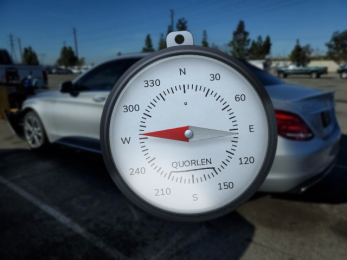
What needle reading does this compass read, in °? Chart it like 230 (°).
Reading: 275 (°)
